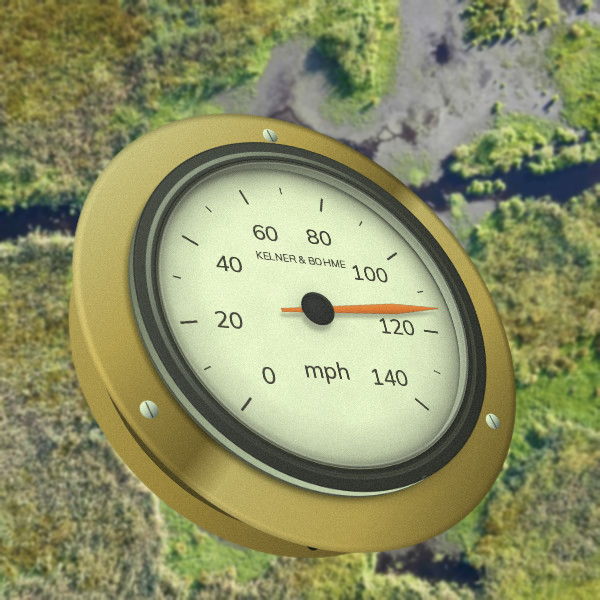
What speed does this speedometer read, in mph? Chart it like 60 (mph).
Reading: 115 (mph)
